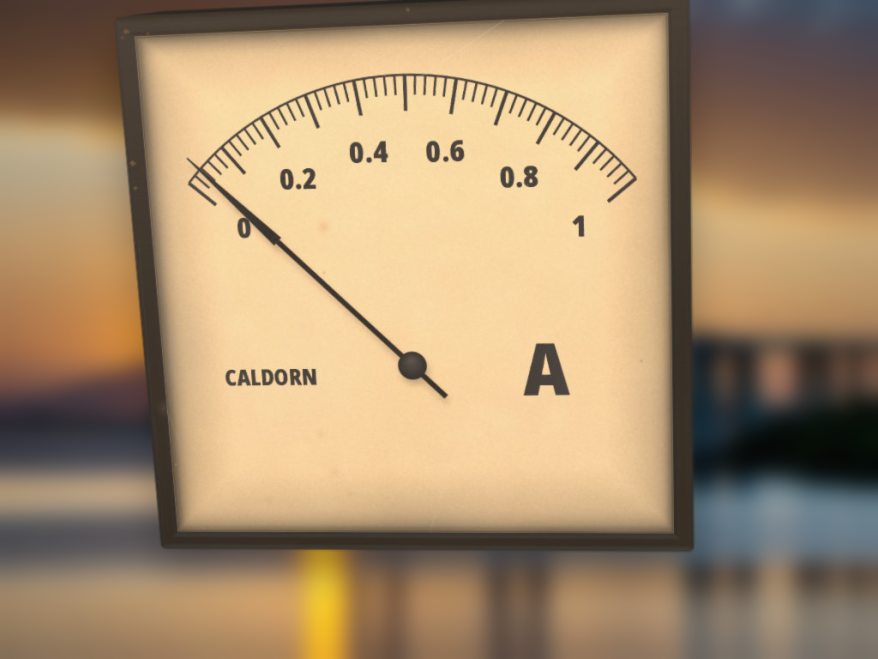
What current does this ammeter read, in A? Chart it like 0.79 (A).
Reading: 0.04 (A)
